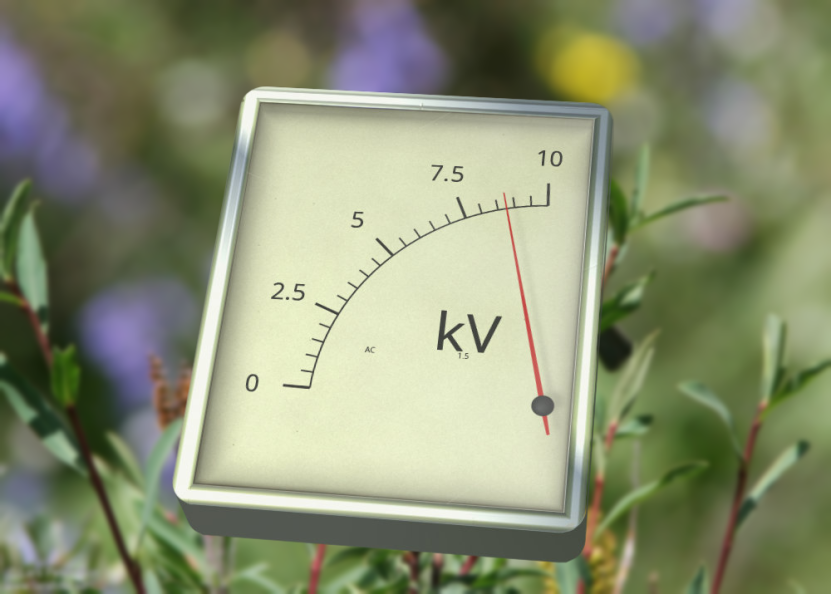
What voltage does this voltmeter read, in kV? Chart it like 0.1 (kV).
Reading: 8.75 (kV)
